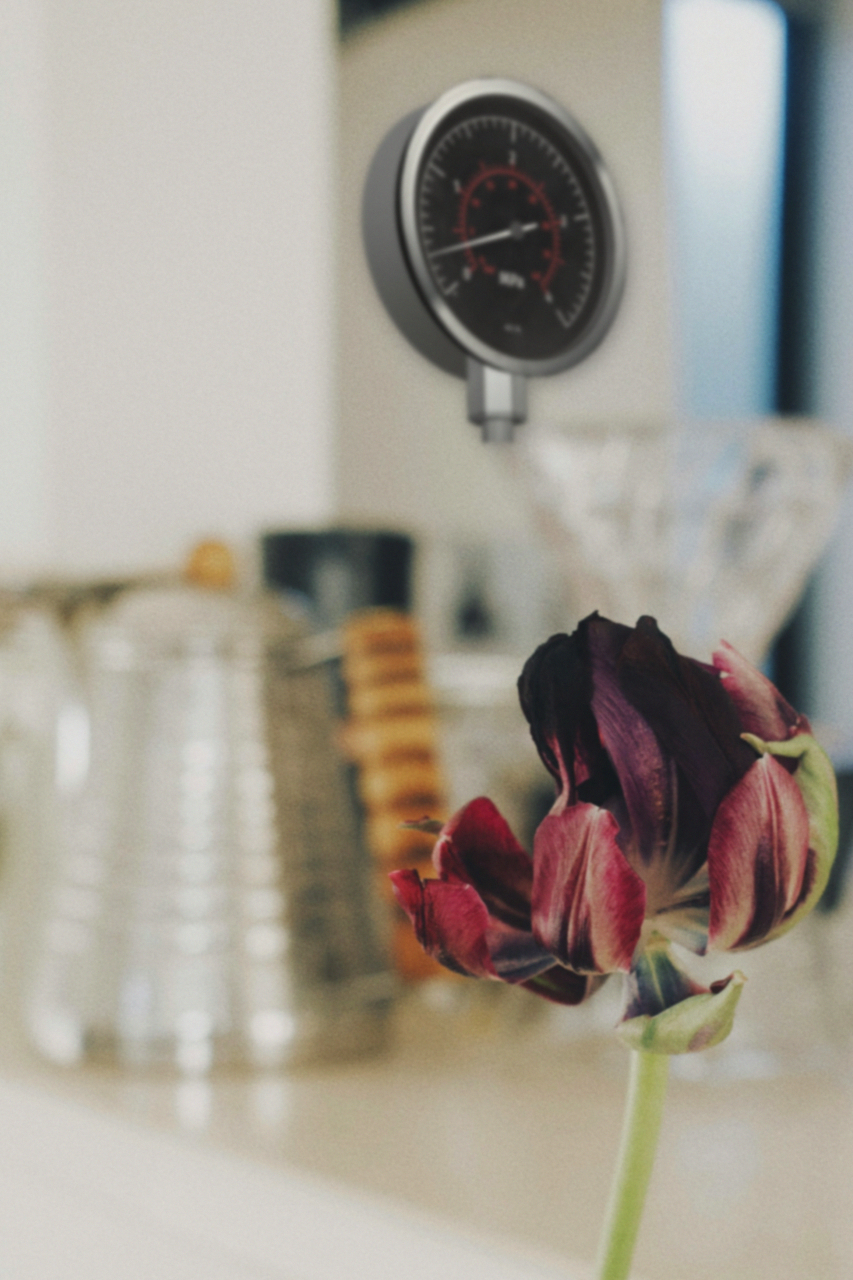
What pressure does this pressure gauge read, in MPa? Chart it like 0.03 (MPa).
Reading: 0.3 (MPa)
